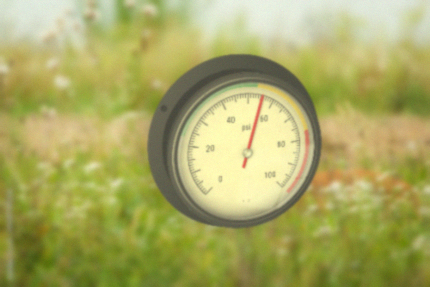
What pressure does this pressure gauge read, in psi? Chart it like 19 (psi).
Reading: 55 (psi)
